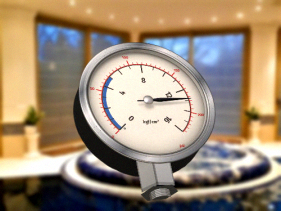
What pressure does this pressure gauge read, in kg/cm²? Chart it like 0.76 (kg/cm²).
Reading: 13 (kg/cm²)
